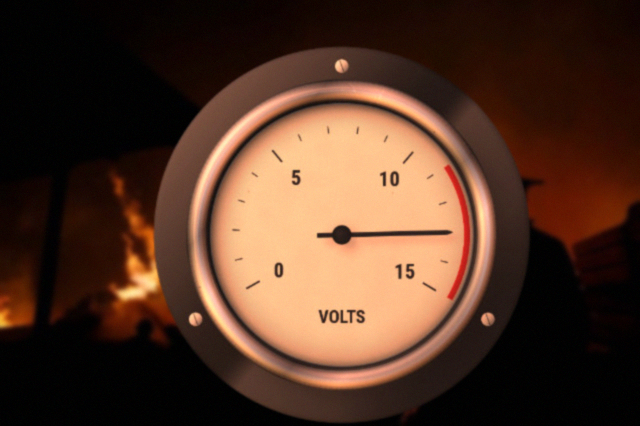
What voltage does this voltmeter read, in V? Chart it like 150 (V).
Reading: 13 (V)
